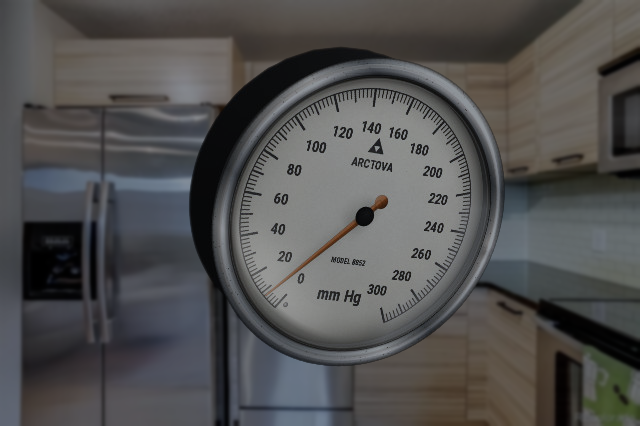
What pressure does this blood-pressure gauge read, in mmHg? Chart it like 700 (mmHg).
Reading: 10 (mmHg)
